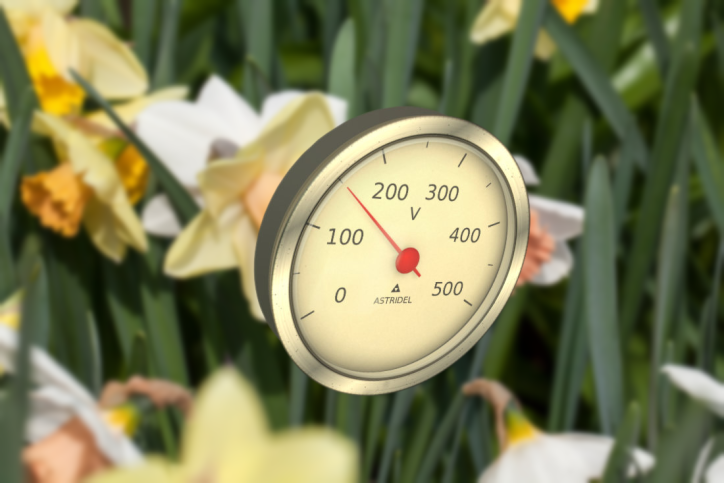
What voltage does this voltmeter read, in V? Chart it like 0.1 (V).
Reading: 150 (V)
